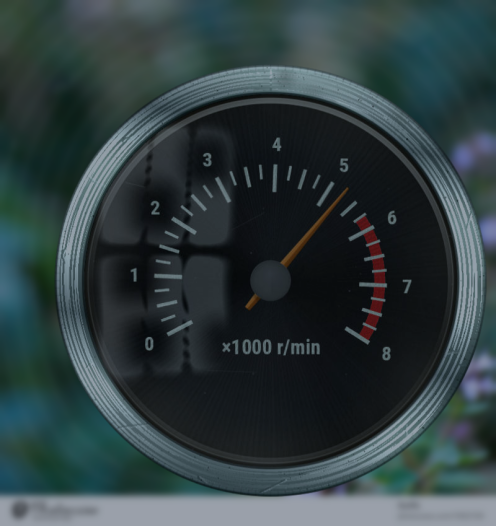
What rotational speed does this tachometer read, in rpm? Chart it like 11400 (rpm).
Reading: 5250 (rpm)
